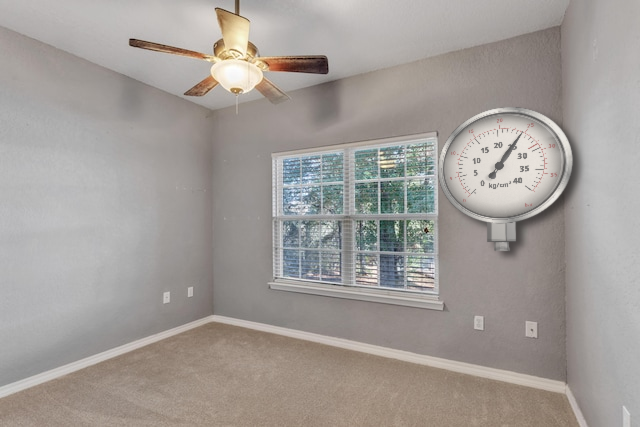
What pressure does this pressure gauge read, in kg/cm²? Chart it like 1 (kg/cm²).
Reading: 25 (kg/cm²)
